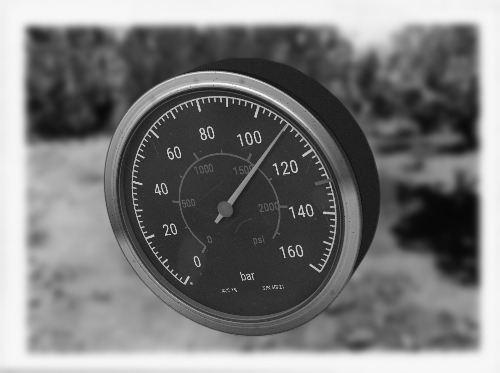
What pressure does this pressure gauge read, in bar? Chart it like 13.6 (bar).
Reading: 110 (bar)
